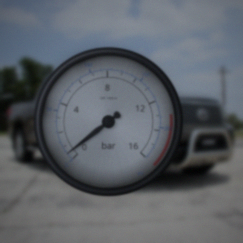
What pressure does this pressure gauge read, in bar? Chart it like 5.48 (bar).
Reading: 0.5 (bar)
